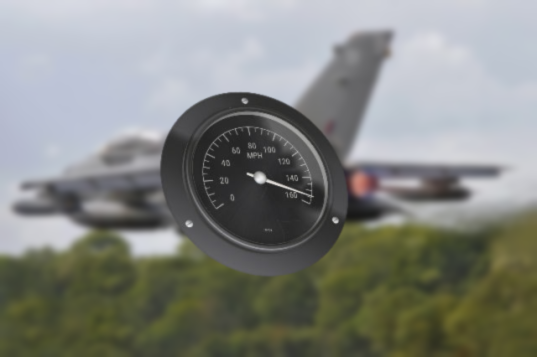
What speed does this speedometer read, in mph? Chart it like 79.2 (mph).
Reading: 155 (mph)
